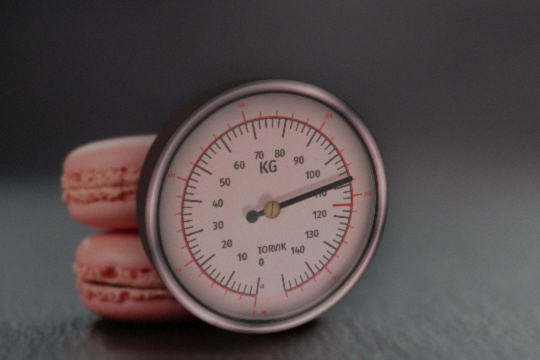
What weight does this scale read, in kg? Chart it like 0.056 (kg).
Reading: 108 (kg)
